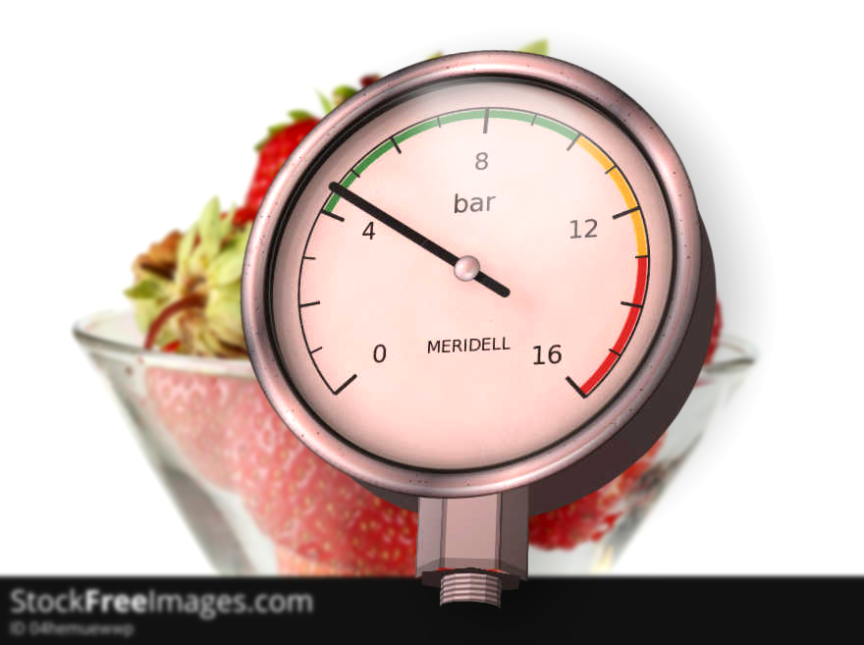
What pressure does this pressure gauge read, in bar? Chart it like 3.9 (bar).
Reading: 4.5 (bar)
